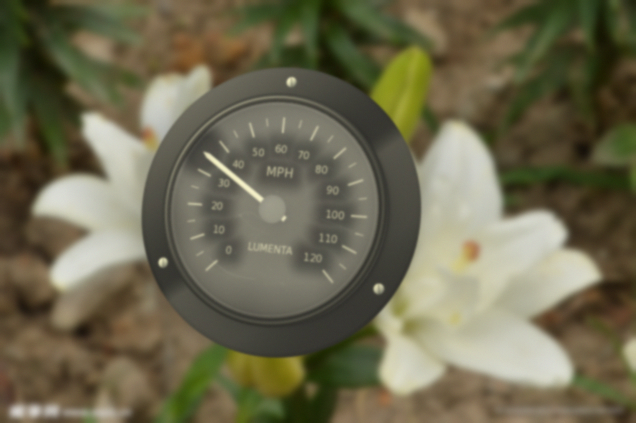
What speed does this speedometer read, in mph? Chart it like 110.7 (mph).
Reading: 35 (mph)
